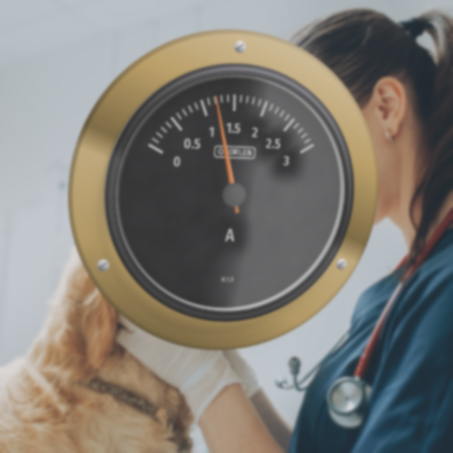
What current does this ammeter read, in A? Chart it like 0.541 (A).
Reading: 1.2 (A)
